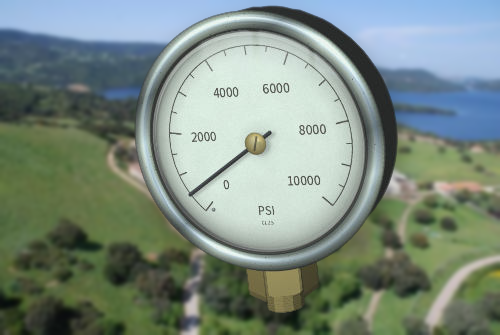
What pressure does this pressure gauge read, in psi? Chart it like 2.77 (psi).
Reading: 500 (psi)
